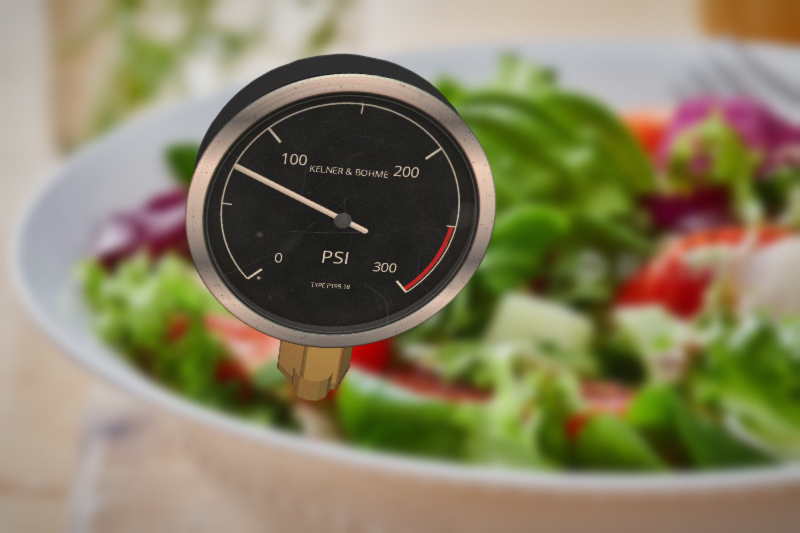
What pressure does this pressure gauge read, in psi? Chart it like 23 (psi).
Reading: 75 (psi)
